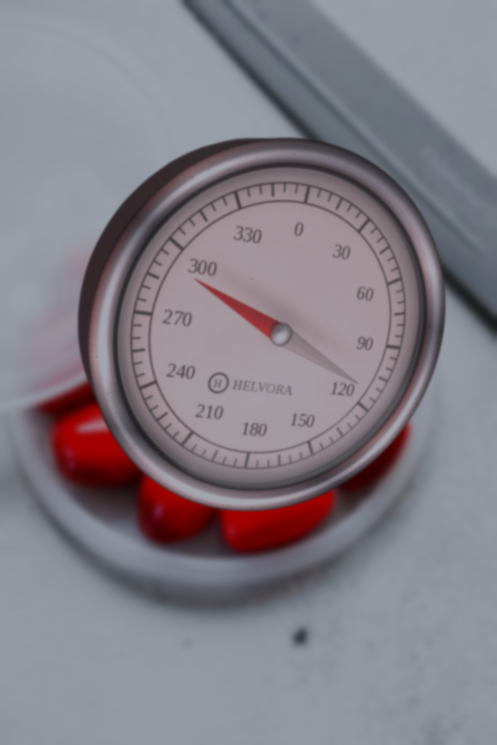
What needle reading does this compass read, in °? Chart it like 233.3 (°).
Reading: 292.5 (°)
